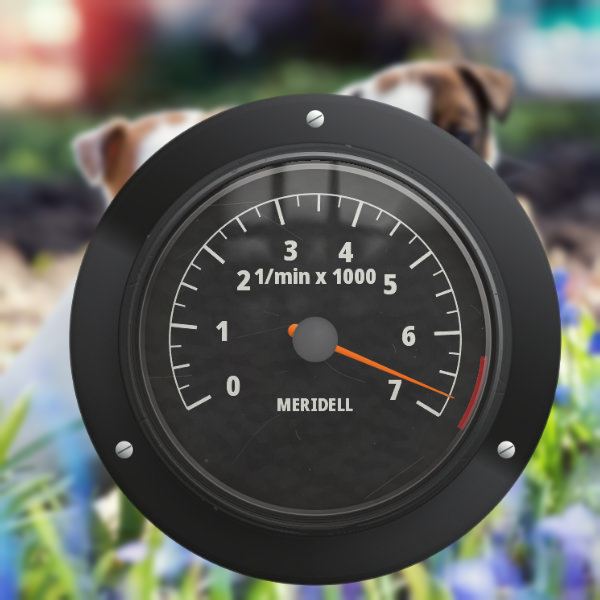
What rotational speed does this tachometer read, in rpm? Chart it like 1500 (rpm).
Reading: 6750 (rpm)
